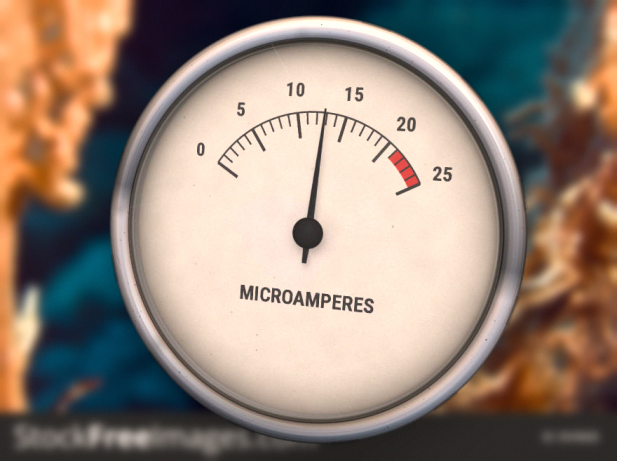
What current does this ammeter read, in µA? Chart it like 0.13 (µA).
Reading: 13 (µA)
